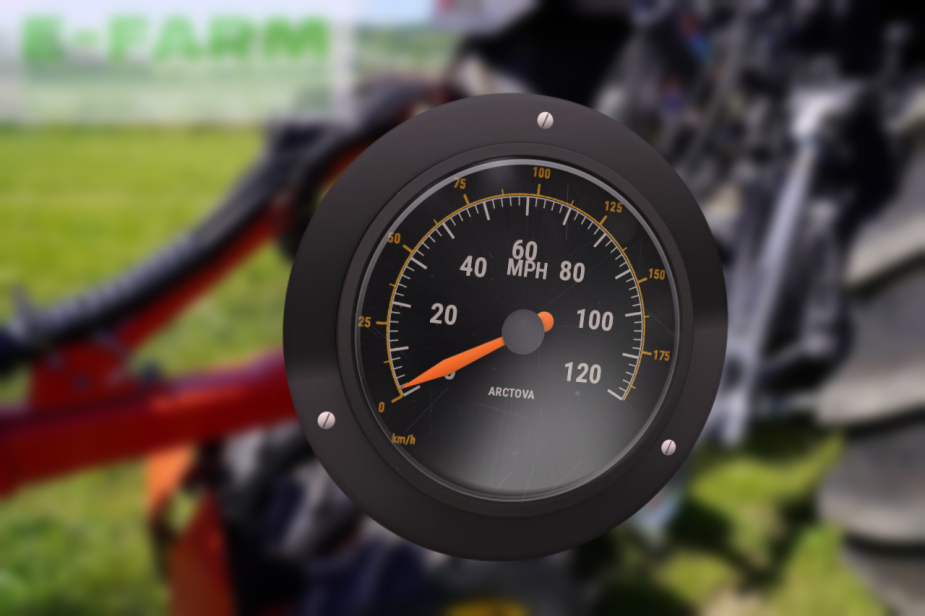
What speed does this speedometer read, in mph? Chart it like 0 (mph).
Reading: 2 (mph)
